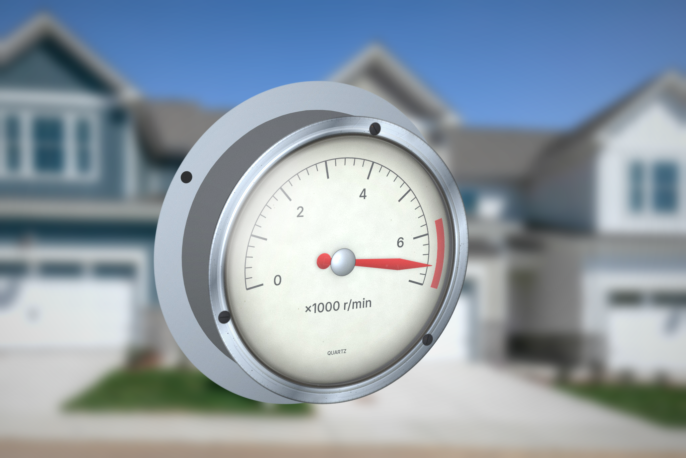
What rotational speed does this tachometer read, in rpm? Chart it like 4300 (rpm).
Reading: 6600 (rpm)
